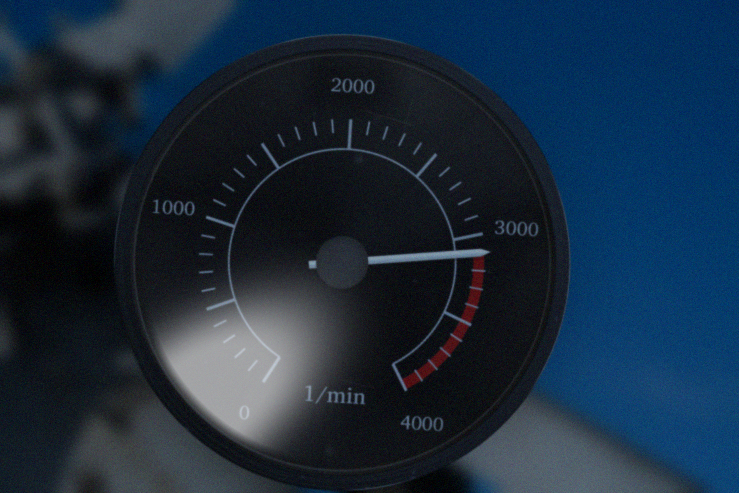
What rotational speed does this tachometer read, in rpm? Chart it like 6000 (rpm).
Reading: 3100 (rpm)
